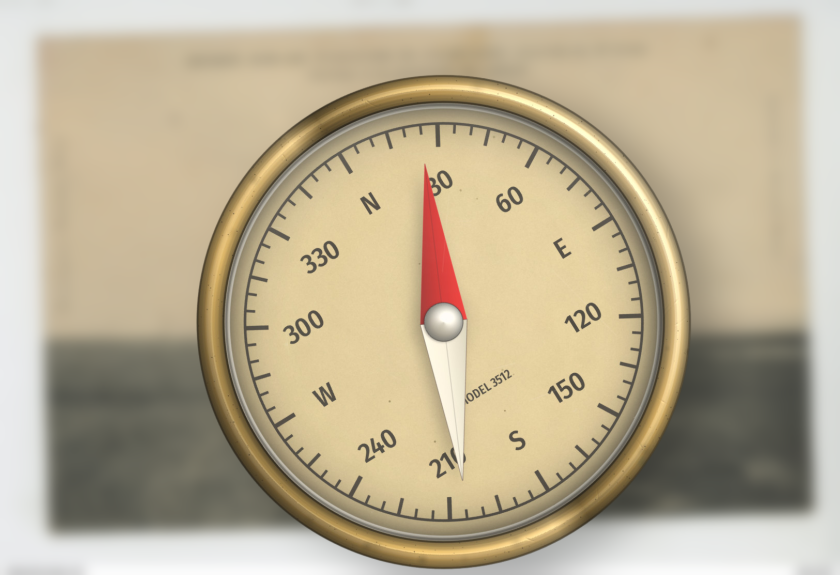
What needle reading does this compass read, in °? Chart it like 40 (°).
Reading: 25 (°)
